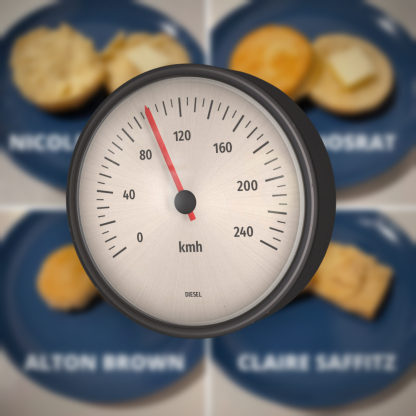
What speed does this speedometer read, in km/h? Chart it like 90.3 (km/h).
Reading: 100 (km/h)
